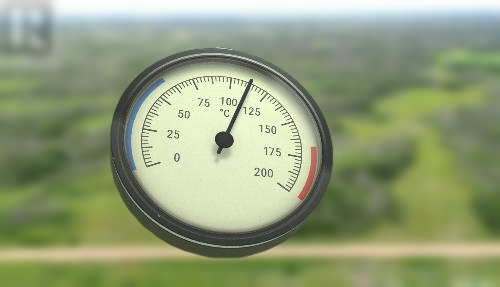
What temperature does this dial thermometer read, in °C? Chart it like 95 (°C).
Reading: 112.5 (°C)
